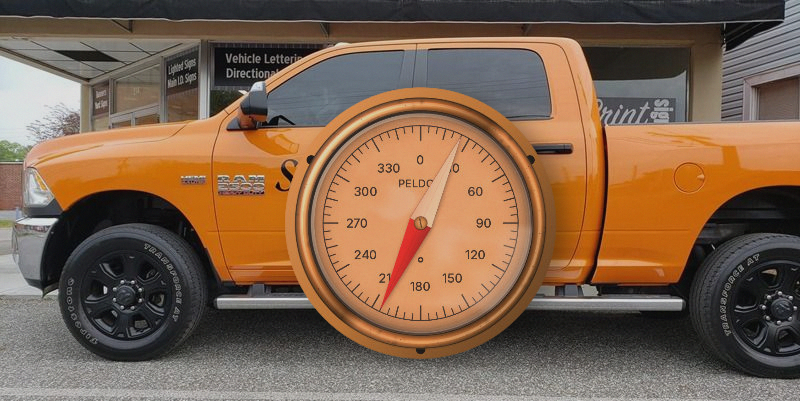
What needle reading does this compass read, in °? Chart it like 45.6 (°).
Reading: 205 (°)
